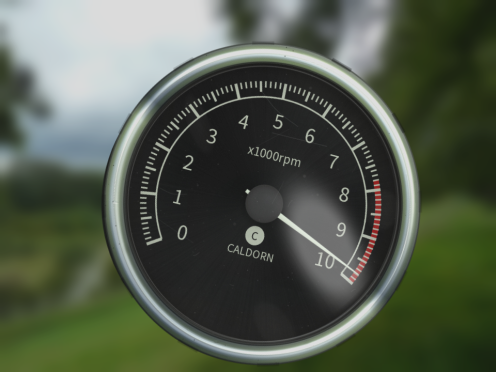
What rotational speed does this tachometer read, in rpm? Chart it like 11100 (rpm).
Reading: 9800 (rpm)
